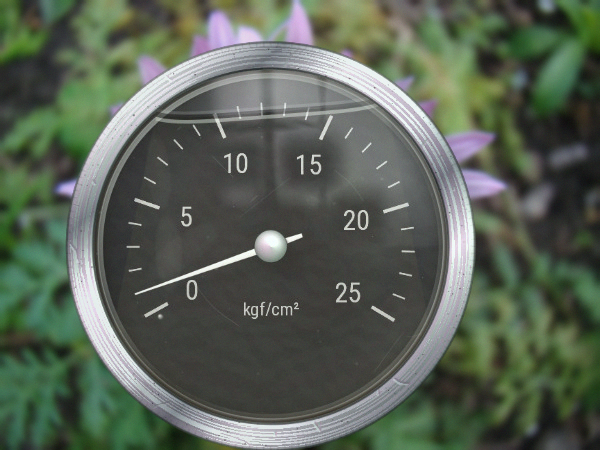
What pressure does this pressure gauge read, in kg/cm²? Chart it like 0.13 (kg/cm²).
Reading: 1 (kg/cm²)
